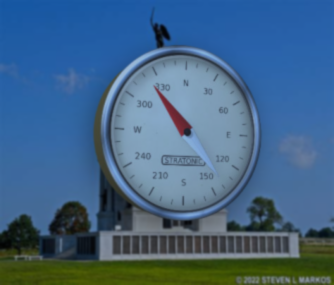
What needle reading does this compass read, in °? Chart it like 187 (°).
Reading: 320 (°)
